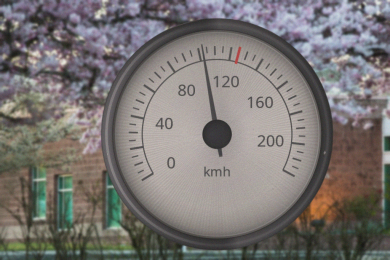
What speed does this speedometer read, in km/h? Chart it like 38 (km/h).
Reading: 102.5 (km/h)
